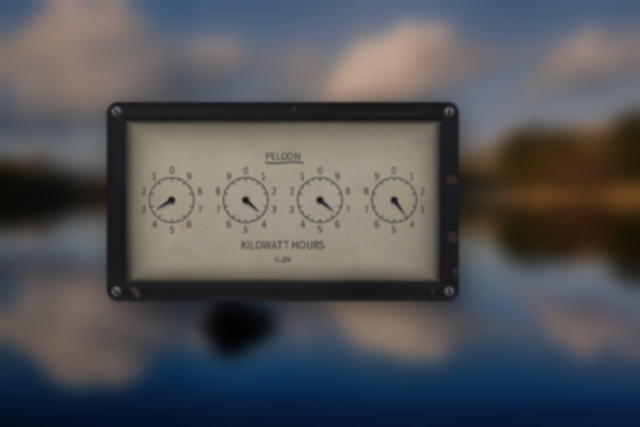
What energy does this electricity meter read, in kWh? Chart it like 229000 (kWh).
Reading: 3364 (kWh)
